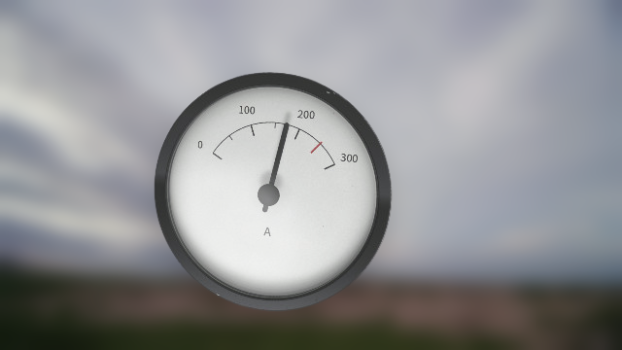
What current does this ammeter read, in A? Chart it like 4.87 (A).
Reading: 175 (A)
